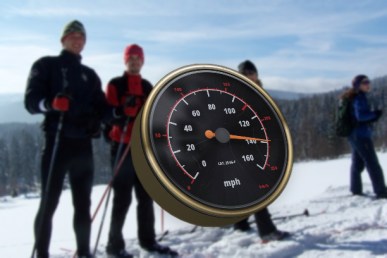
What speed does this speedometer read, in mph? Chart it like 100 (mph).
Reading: 140 (mph)
